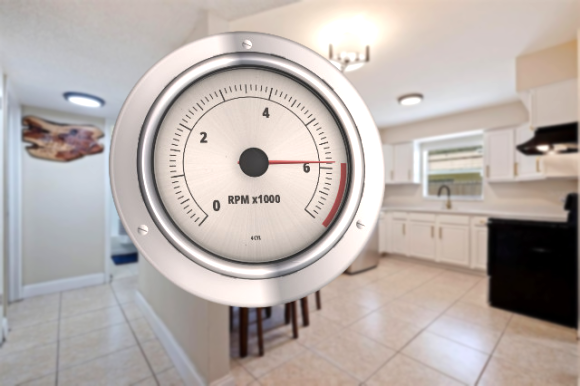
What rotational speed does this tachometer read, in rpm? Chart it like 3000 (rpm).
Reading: 5900 (rpm)
